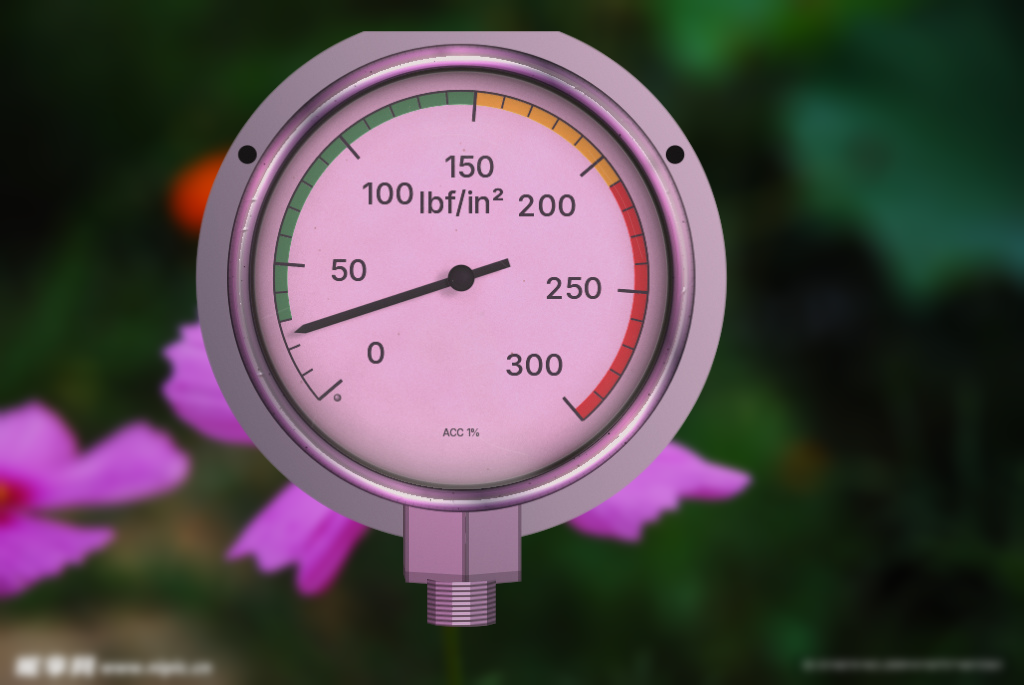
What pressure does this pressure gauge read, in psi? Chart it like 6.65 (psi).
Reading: 25 (psi)
